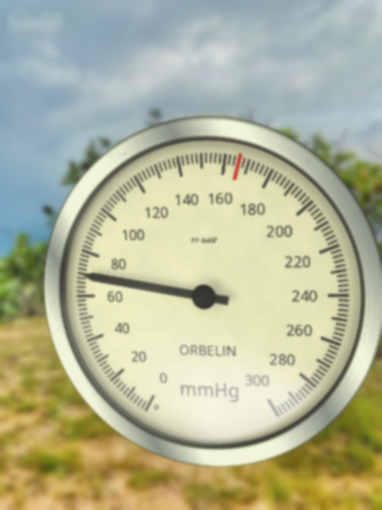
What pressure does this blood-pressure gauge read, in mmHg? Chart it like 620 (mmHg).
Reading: 70 (mmHg)
